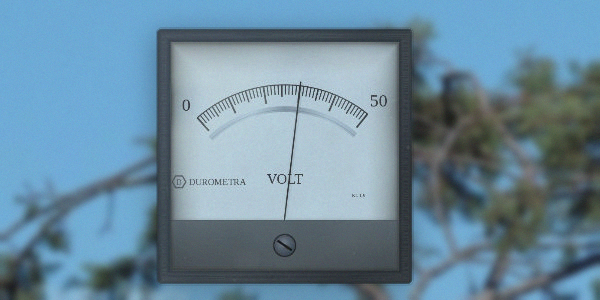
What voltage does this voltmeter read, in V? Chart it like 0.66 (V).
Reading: 30 (V)
